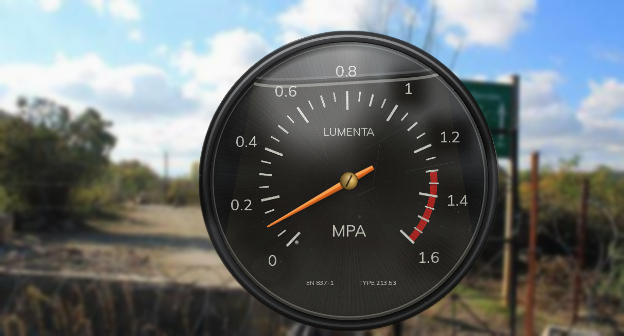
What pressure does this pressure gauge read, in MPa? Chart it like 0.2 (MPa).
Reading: 0.1 (MPa)
